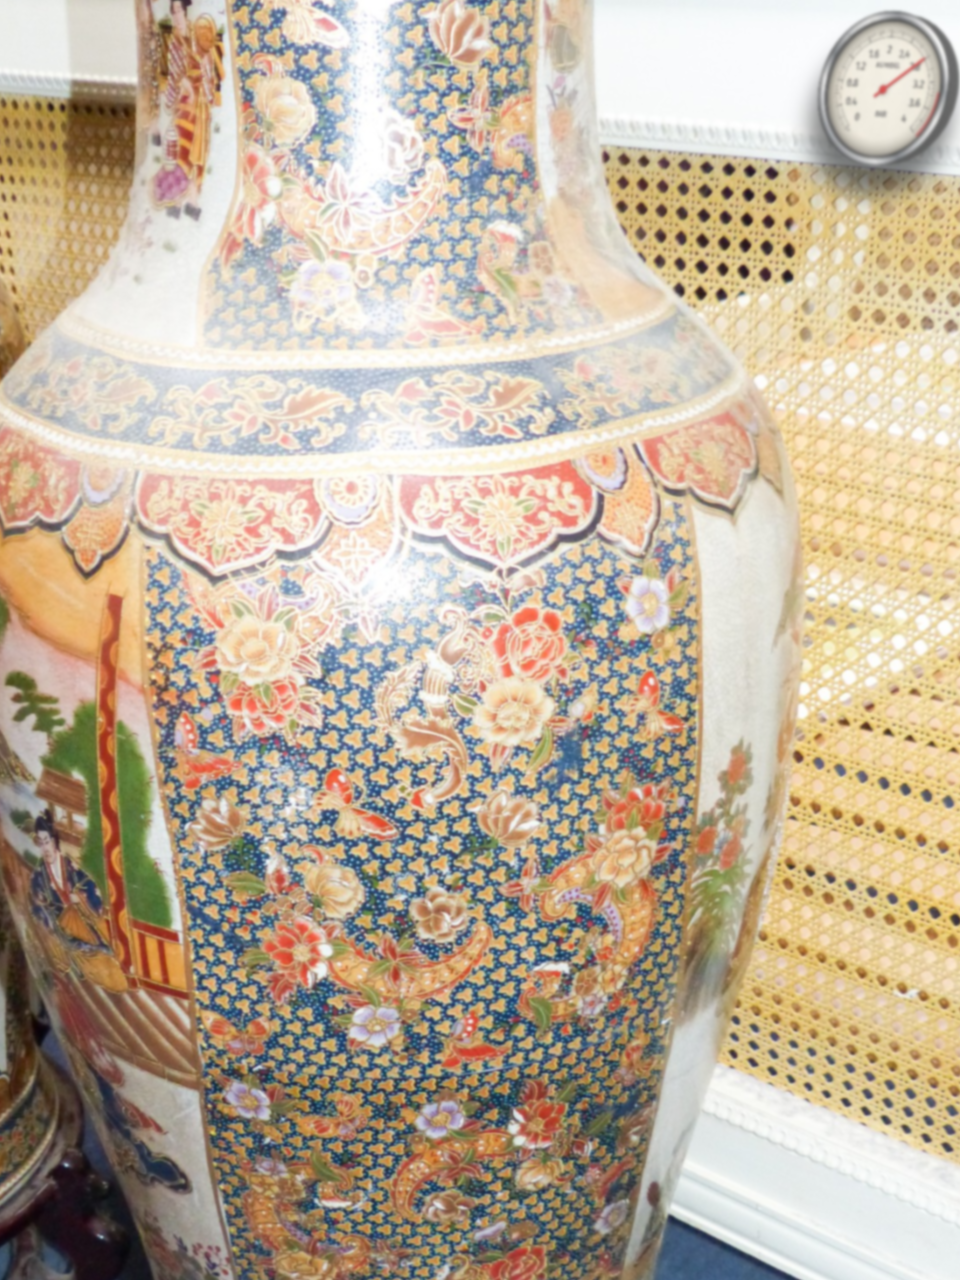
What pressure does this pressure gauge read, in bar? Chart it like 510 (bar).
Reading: 2.8 (bar)
